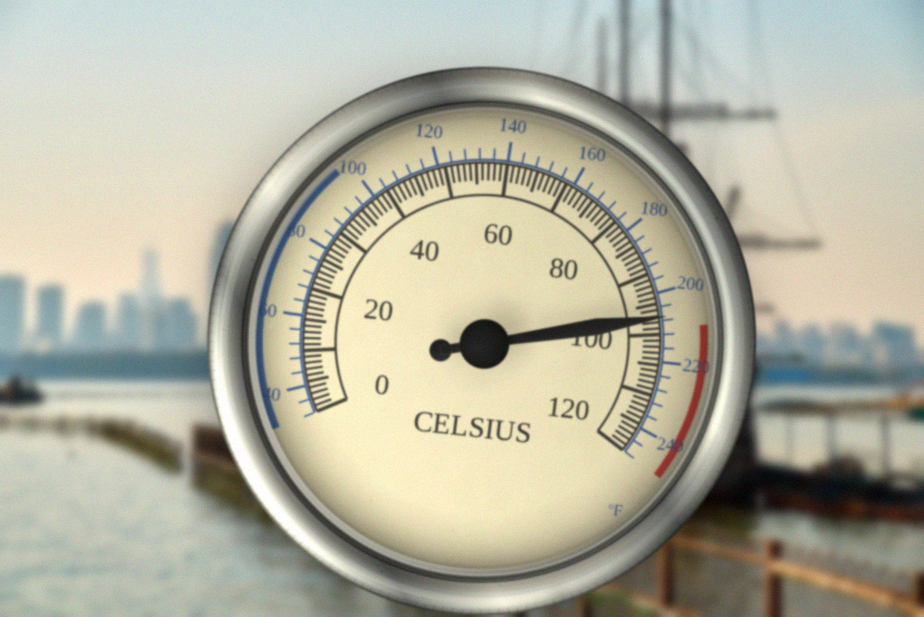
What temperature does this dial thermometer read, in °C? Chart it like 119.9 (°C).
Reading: 97 (°C)
